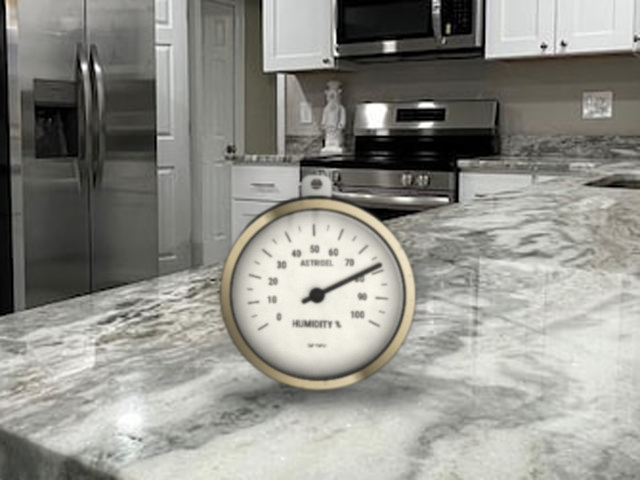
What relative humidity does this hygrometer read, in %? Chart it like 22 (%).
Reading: 77.5 (%)
